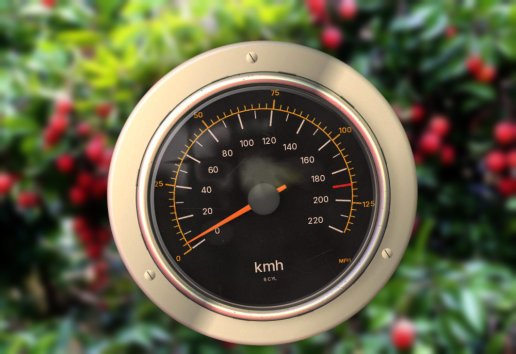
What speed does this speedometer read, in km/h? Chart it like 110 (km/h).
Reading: 5 (km/h)
